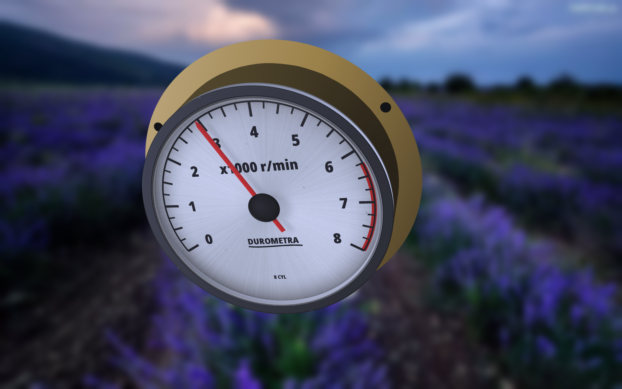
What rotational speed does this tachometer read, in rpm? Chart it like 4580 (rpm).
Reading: 3000 (rpm)
